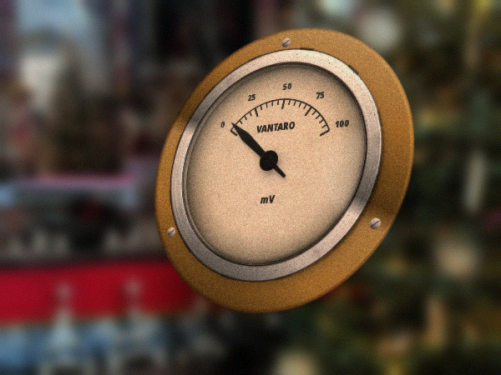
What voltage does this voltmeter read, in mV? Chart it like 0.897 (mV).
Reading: 5 (mV)
